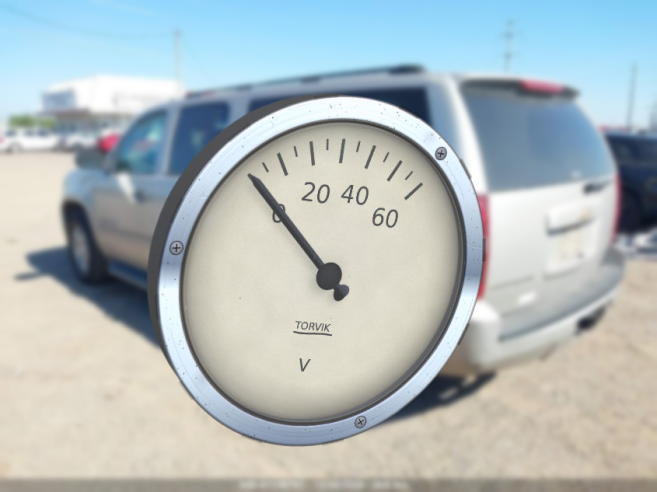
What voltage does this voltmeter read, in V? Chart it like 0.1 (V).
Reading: 0 (V)
